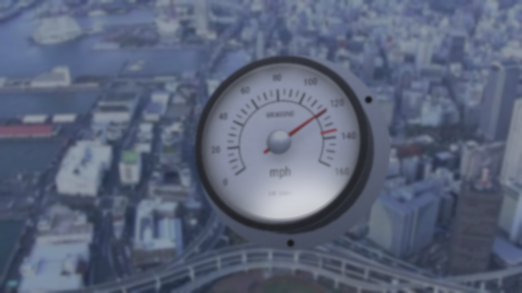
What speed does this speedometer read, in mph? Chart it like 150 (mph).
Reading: 120 (mph)
